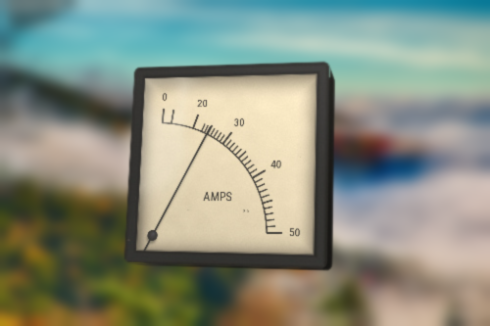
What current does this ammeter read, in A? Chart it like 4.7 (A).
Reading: 25 (A)
